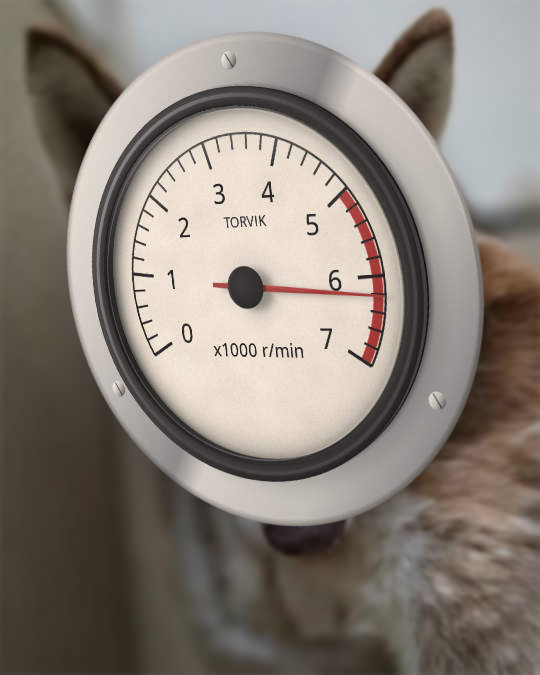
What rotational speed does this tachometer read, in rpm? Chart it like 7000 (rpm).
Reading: 6200 (rpm)
